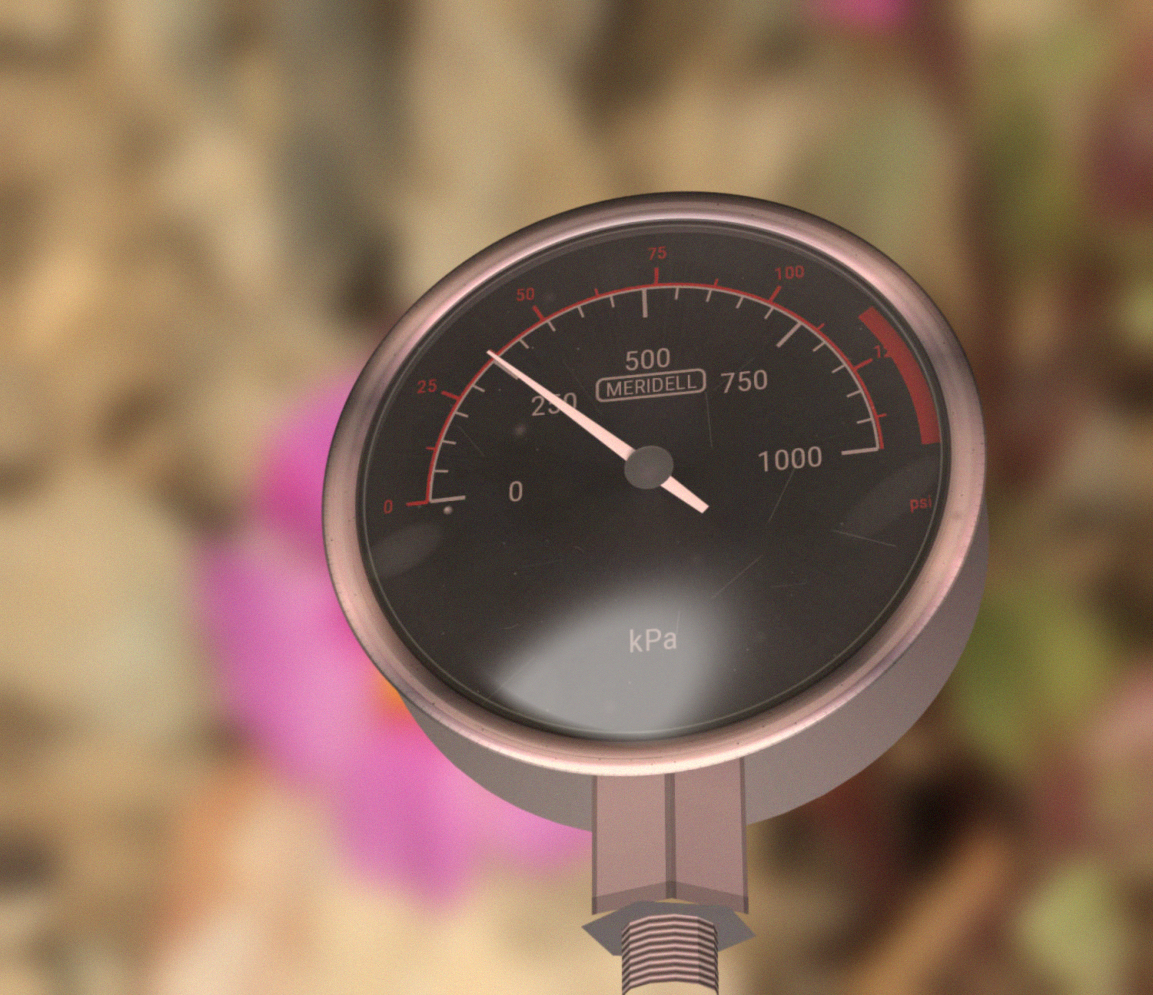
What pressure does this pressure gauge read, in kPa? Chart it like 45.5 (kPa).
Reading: 250 (kPa)
